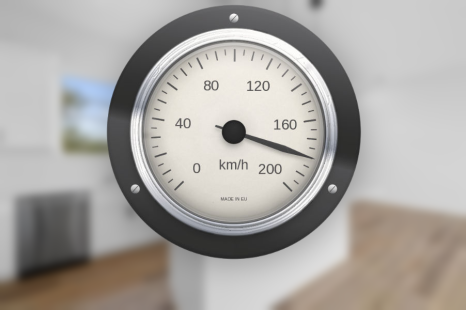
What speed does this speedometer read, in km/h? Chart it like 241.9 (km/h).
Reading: 180 (km/h)
